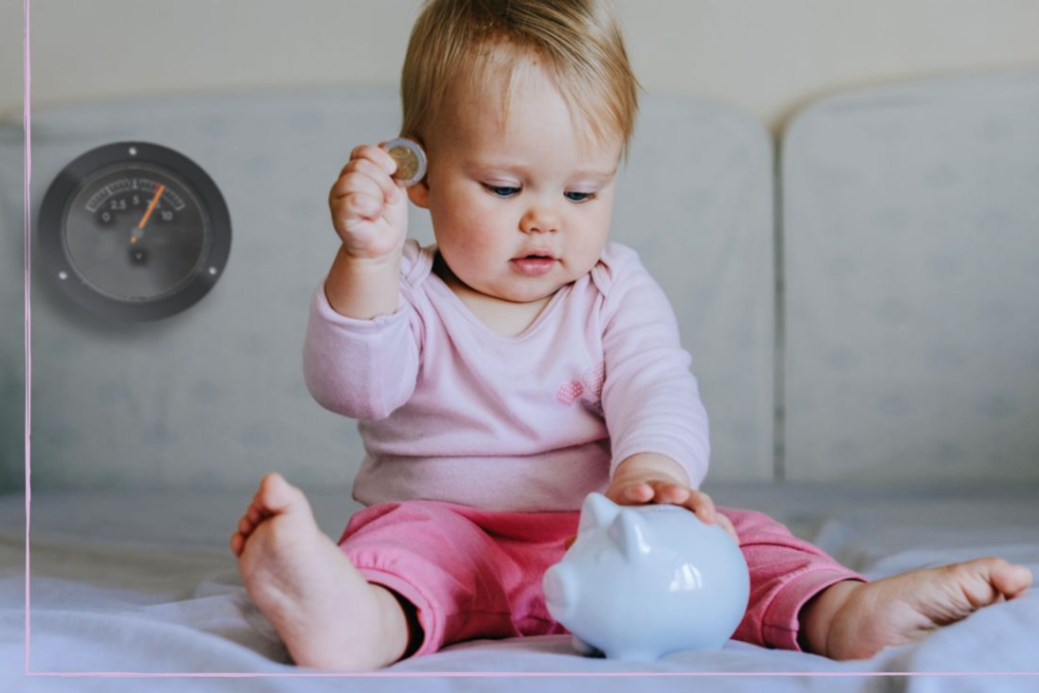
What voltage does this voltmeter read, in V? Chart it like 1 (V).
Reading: 7.5 (V)
